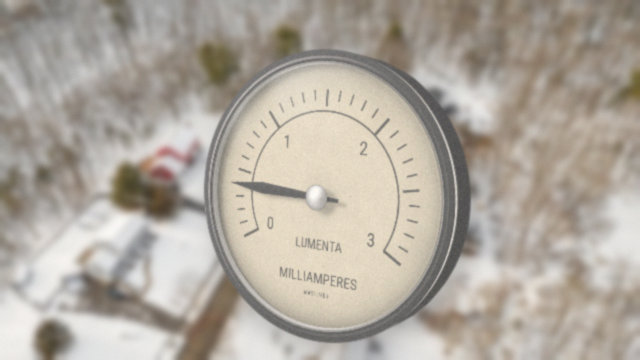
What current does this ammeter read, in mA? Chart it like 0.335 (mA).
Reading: 0.4 (mA)
